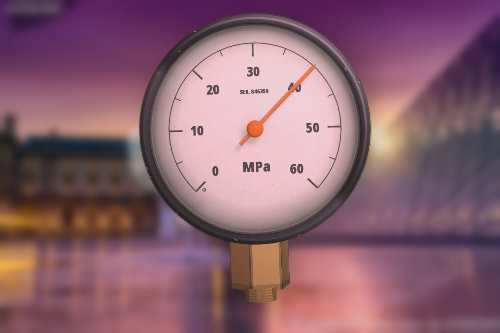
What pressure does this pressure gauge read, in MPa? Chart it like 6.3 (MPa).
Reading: 40 (MPa)
